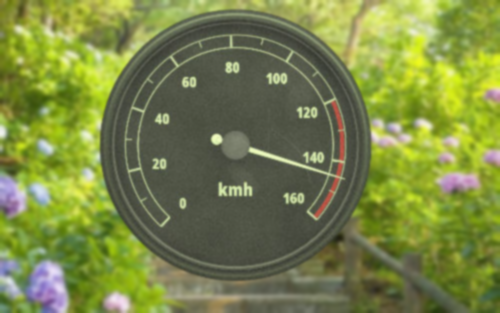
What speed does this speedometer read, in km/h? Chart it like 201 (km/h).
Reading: 145 (km/h)
